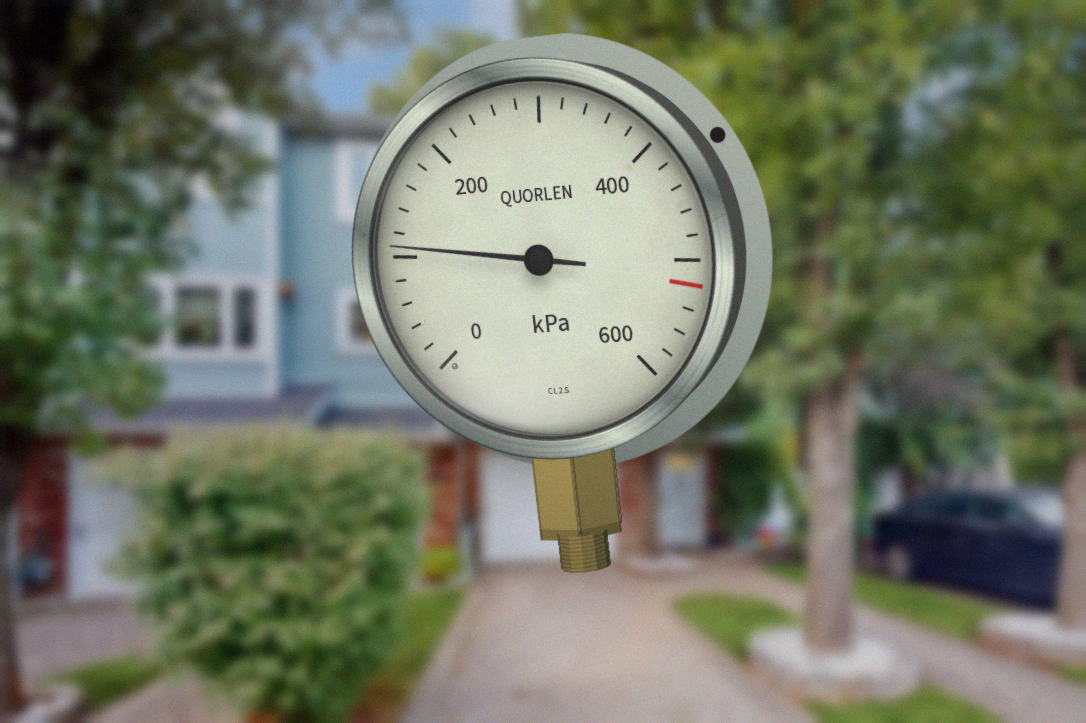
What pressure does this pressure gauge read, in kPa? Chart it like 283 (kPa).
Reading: 110 (kPa)
